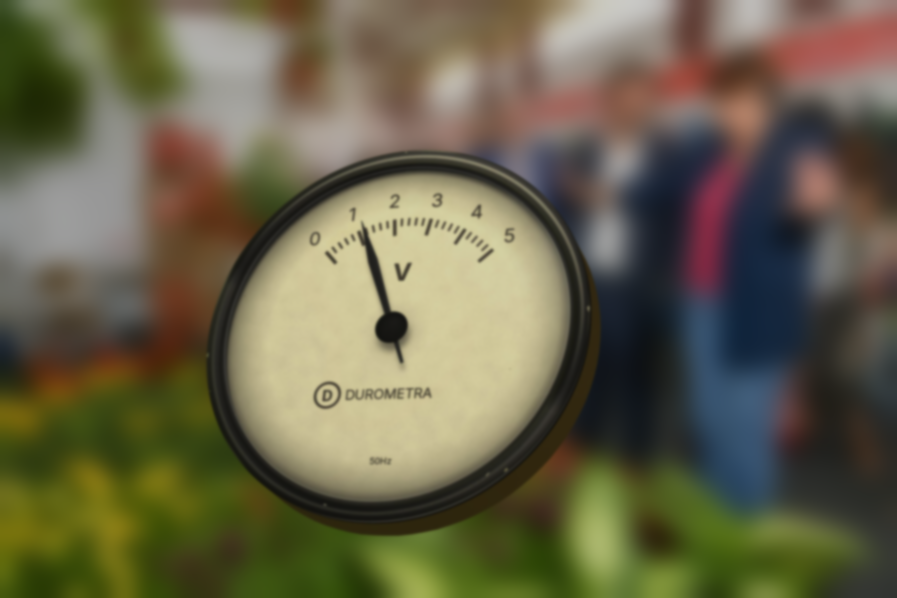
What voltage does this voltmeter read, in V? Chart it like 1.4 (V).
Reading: 1.2 (V)
